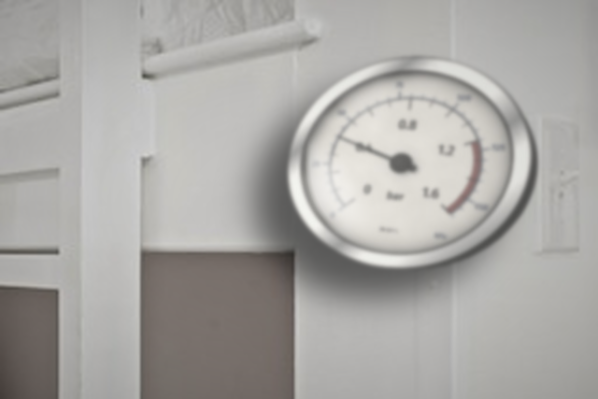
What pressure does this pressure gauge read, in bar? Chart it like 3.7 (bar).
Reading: 0.4 (bar)
